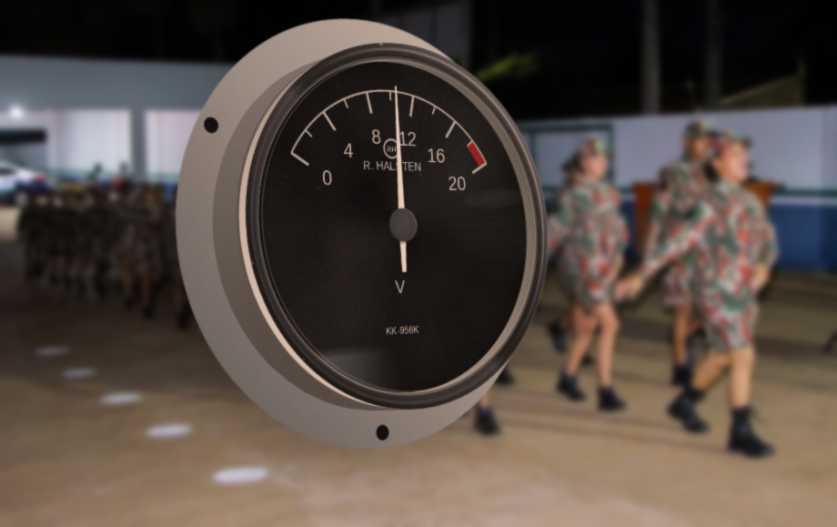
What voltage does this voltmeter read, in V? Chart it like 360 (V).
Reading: 10 (V)
